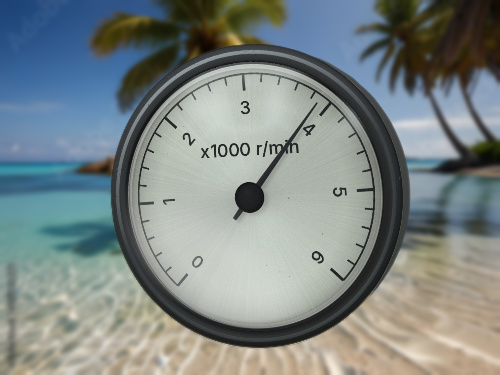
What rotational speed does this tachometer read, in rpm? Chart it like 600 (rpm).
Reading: 3900 (rpm)
